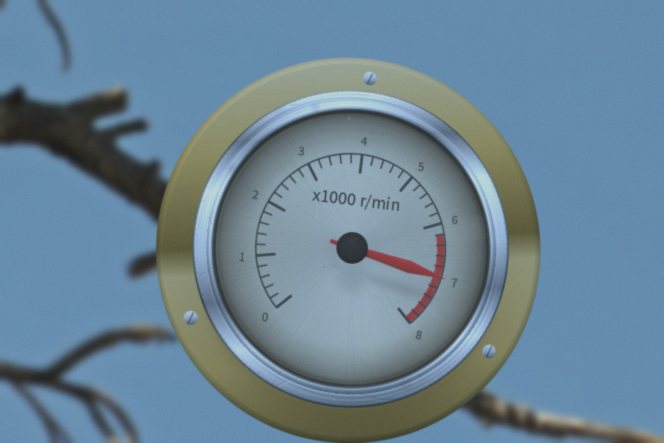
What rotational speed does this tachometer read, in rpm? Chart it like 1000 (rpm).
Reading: 7000 (rpm)
